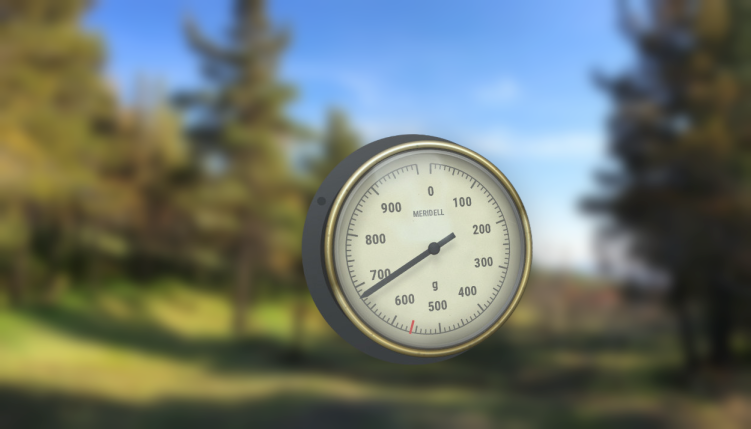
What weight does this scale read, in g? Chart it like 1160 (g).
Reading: 680 (g)
